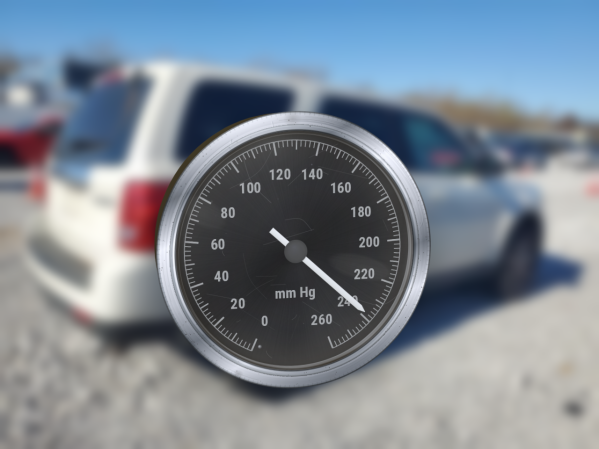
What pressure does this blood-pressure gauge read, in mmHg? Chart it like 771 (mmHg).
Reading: 238 (mmHg)
